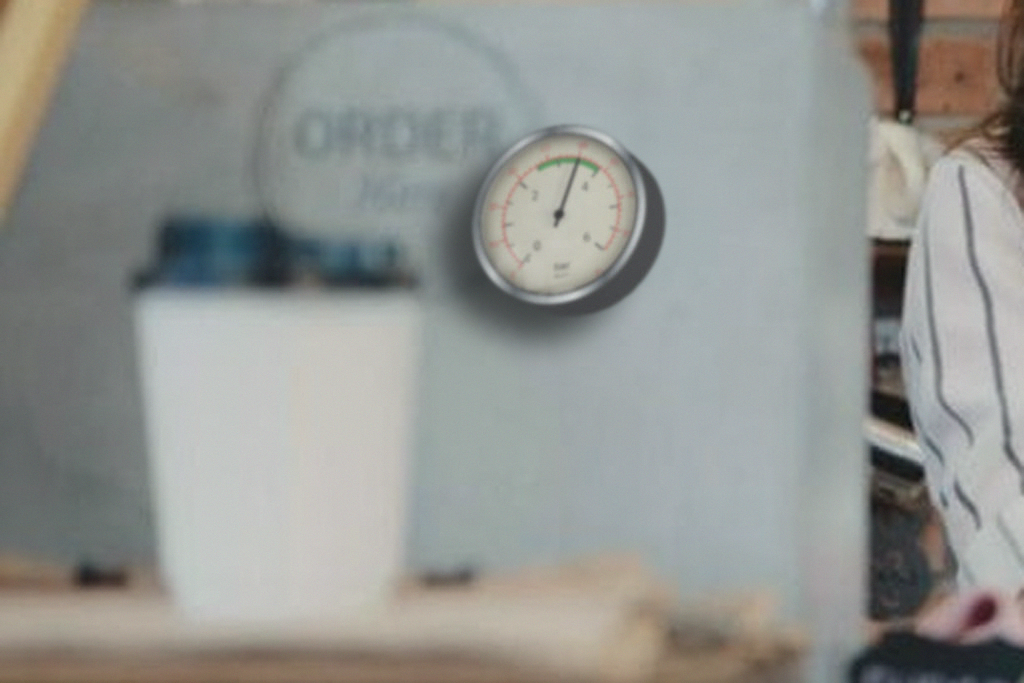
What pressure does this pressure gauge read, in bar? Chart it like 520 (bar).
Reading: 3.5 (bar)
